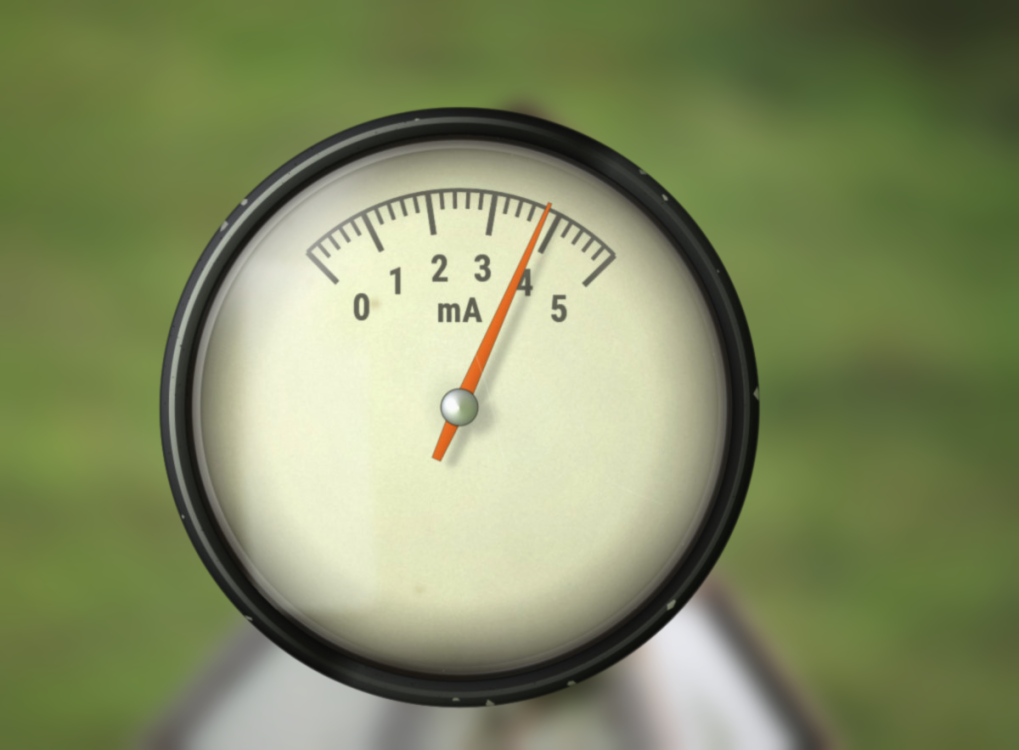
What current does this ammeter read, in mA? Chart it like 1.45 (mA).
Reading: 3.8 (mA)
